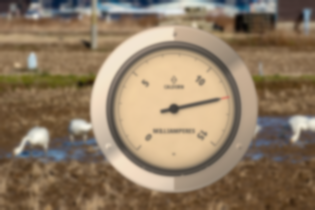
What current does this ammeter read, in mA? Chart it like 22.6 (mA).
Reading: 12 (mA)
